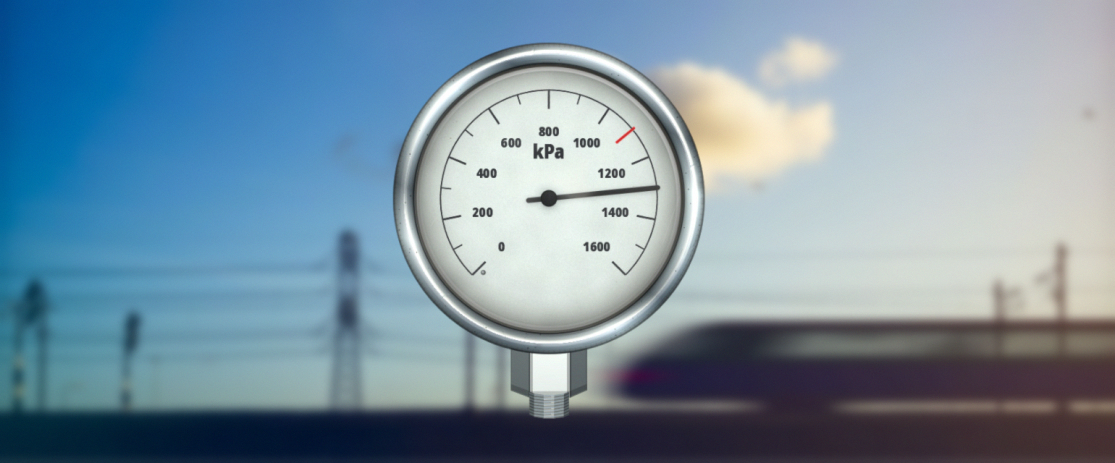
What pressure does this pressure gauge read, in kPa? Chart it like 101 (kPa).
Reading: 1300 (kPa)
